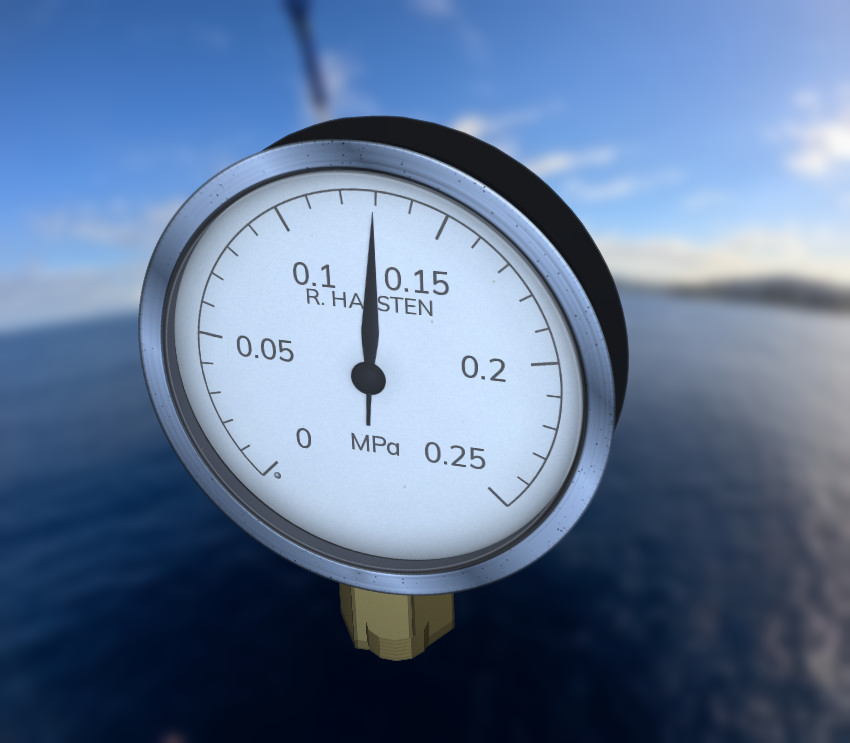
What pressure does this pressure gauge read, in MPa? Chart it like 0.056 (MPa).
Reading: 0.13 (MPa)
